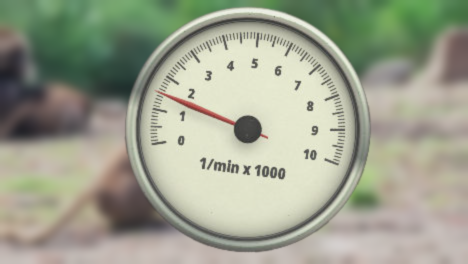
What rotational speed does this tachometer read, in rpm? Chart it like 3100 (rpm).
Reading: 1500 (rpm)
